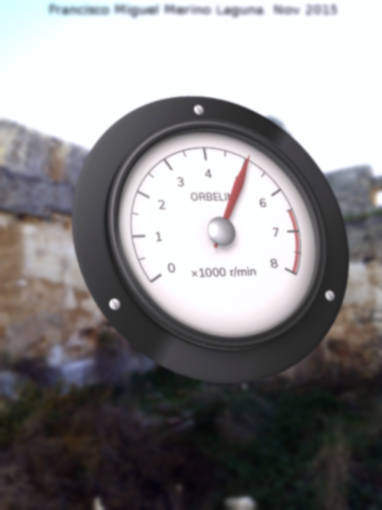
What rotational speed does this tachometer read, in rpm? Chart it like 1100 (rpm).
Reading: 5000 (rpm)
